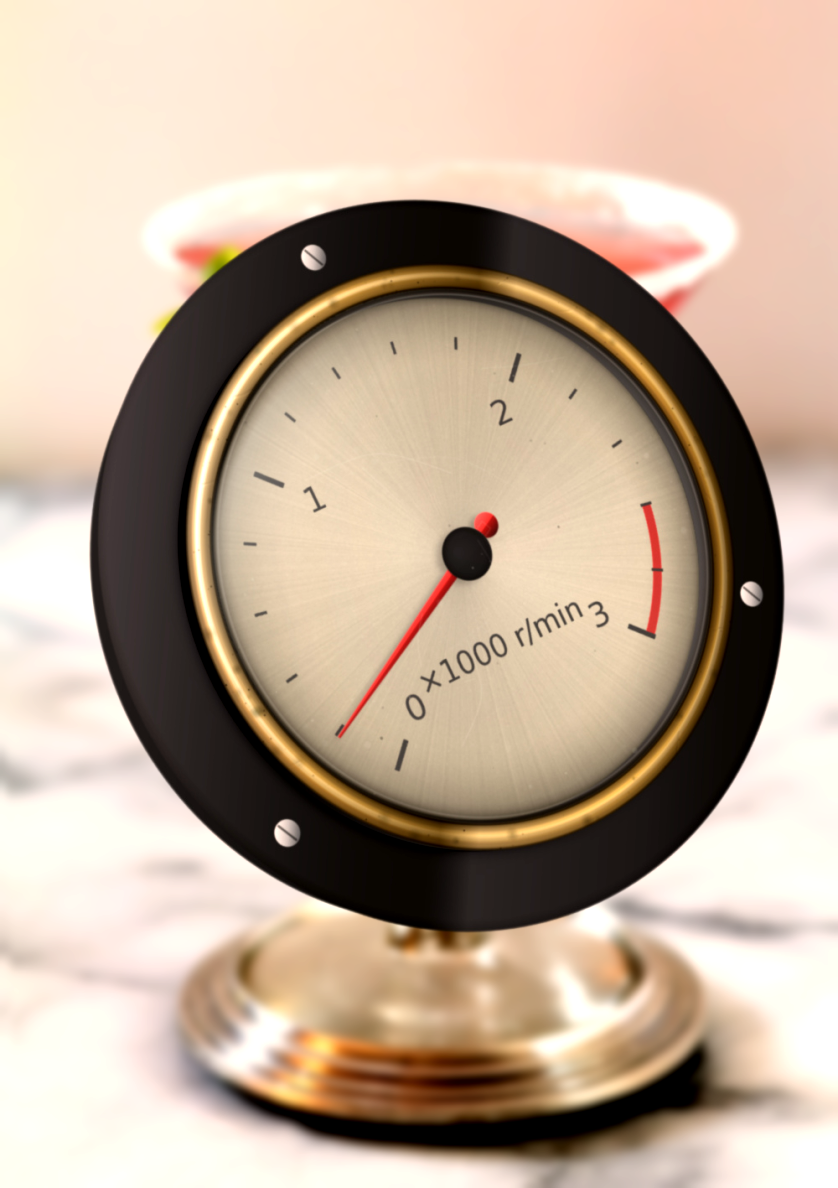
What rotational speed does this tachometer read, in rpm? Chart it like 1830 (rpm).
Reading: 200 (rpm)
